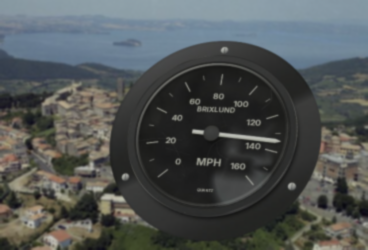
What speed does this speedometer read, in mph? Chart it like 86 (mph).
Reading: 135 (mph)
